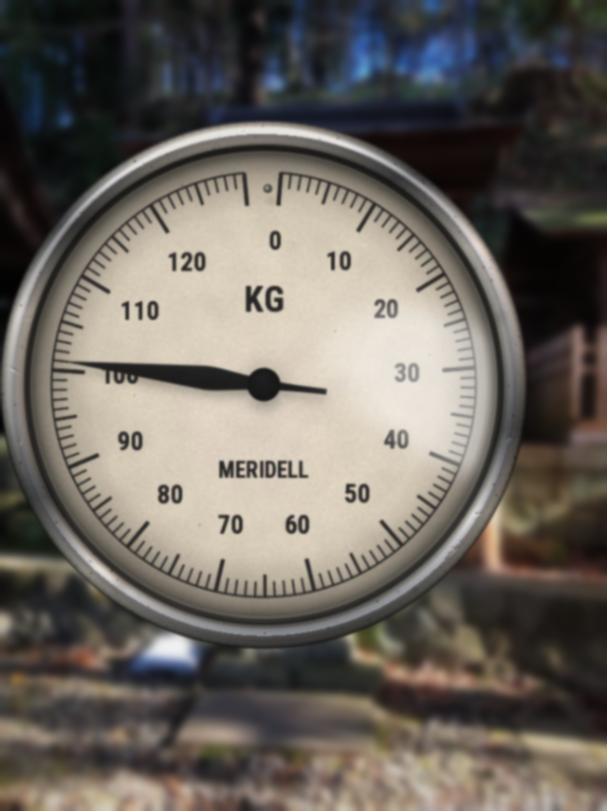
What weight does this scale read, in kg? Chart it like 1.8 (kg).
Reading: 101 (kg)
